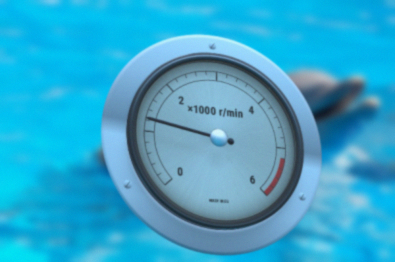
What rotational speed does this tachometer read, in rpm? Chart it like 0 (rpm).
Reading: 1200 (rpm)
